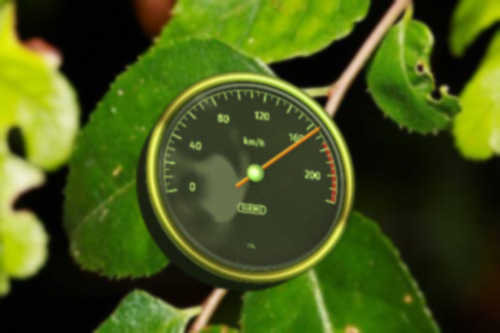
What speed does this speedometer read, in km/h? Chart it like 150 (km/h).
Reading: 165 (km/h)
